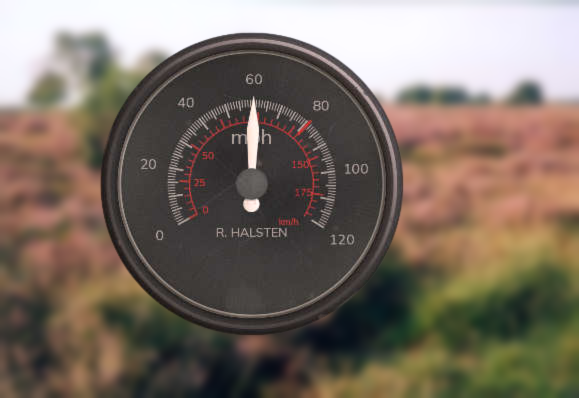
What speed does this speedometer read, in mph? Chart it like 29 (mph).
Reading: 60 (mph)
